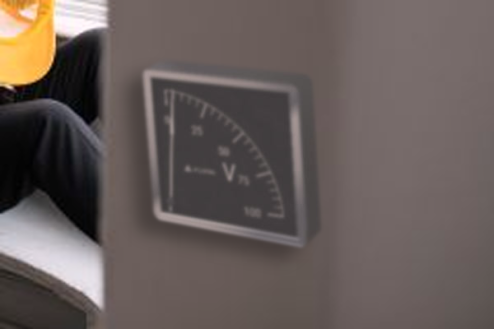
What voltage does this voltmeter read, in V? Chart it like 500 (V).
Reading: 5 (V)
